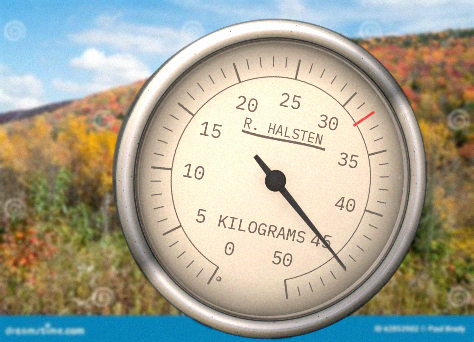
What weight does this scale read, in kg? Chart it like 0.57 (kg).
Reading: 45 (kg)
